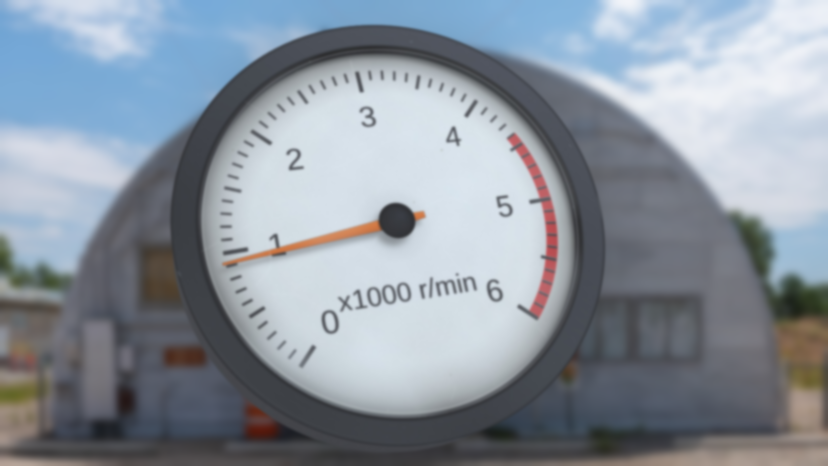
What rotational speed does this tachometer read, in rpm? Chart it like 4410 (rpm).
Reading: 900 (rpm)
